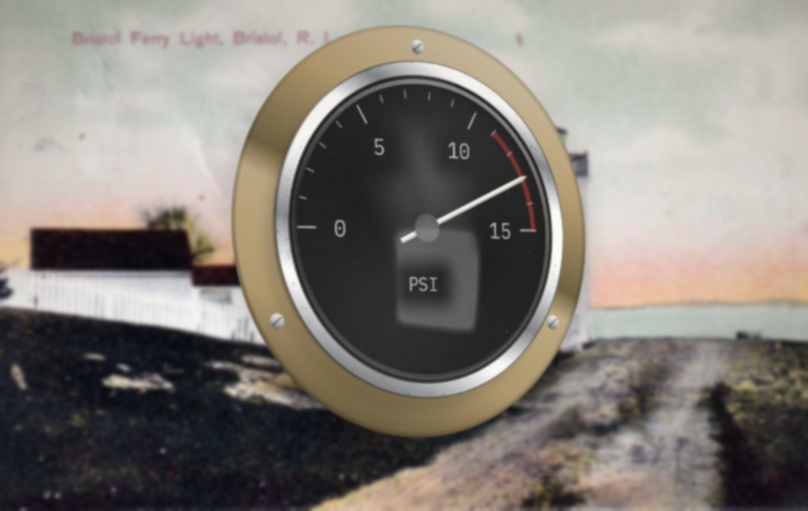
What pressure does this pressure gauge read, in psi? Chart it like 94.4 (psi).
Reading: 13 (psi)
